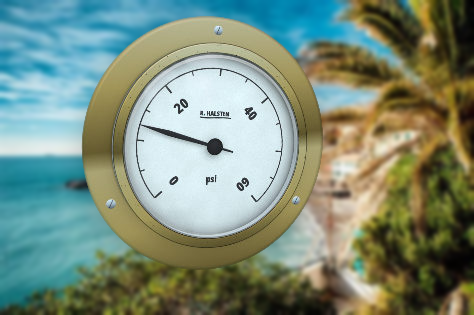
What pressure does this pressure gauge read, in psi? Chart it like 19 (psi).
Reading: 12.5 (psi)
